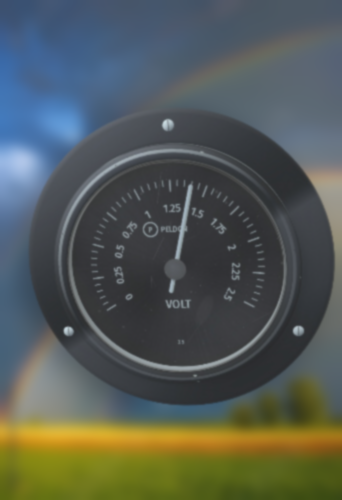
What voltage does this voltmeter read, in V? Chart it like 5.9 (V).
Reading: 1.4 (V)
